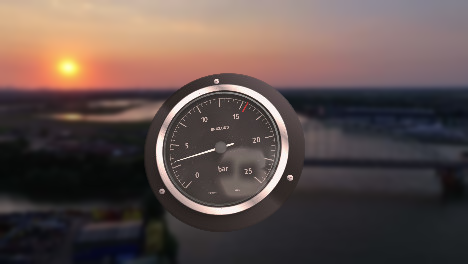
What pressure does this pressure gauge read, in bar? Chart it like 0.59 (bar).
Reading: 3 (bar)
